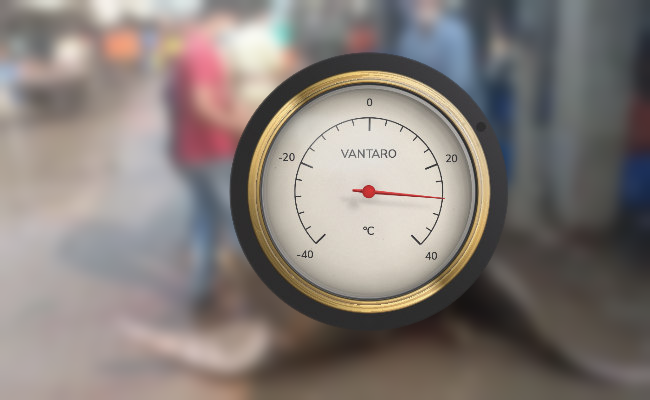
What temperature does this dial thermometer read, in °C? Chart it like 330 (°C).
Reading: 28 (°C)
